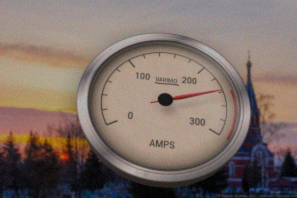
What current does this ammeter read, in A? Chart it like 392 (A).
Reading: 240 (A)
